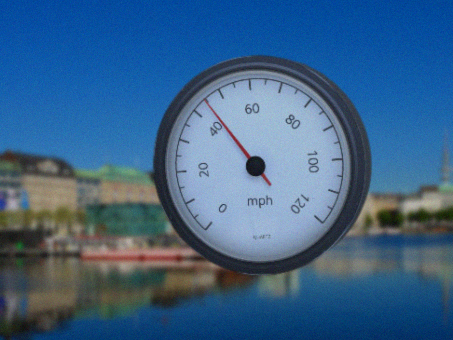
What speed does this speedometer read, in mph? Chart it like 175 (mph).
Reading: 45 (mph)
